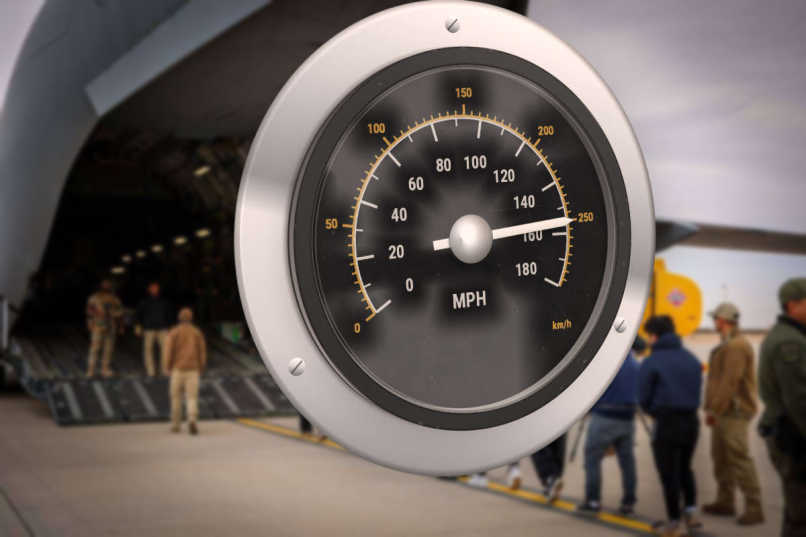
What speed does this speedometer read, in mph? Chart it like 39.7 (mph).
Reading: 155 (mph)
